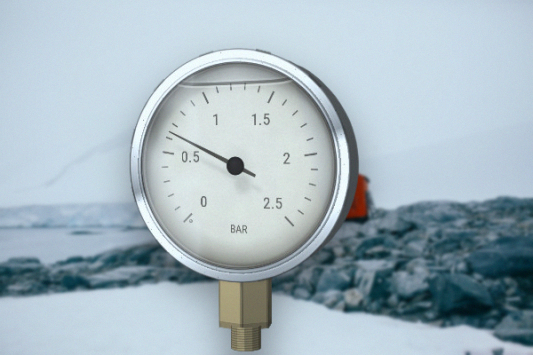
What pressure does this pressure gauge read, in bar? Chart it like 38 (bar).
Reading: 0.65 (bar)
